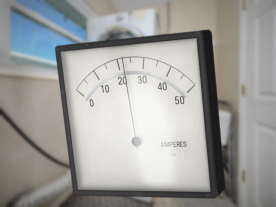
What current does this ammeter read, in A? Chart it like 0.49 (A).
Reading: 22.5 (A)
